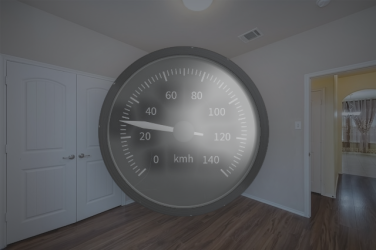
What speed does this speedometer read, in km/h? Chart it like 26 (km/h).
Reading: 28 (km/h)
